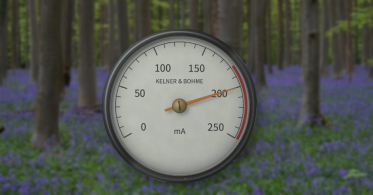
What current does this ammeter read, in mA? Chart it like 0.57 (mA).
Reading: 200 (mA)
